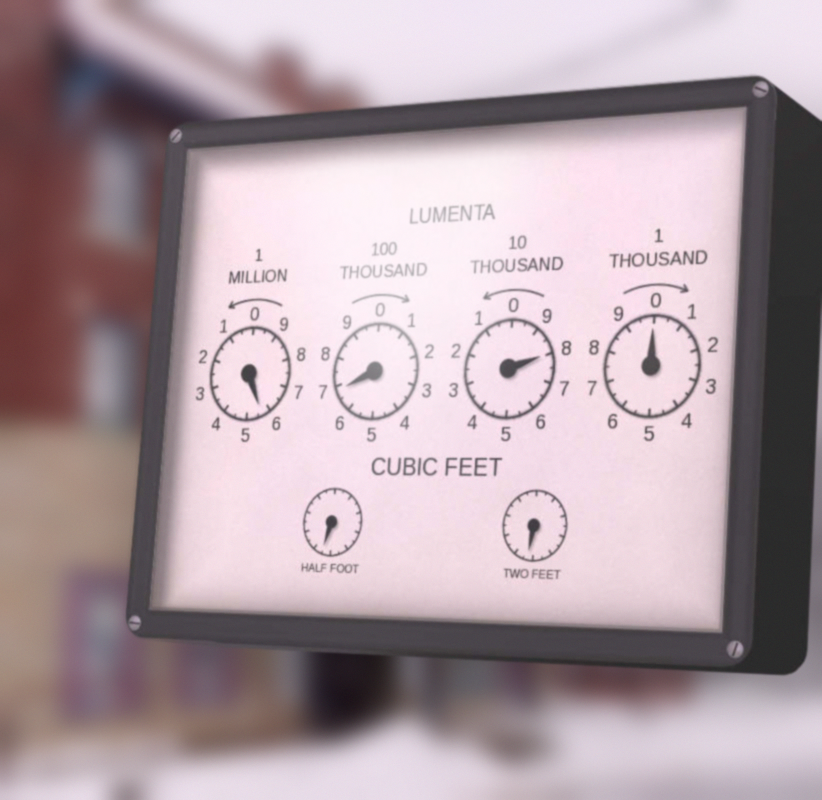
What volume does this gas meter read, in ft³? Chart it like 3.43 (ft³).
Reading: 568000 (ft³)
